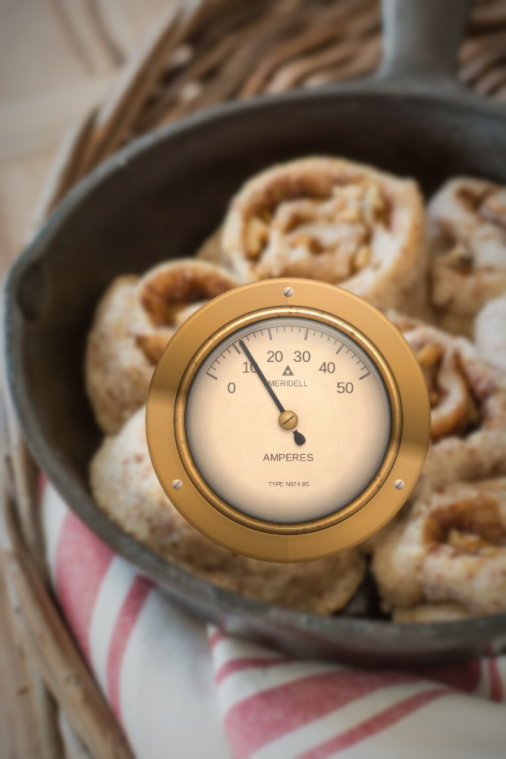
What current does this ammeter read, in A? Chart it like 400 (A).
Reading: 12 (A)
